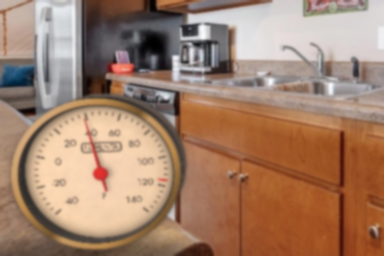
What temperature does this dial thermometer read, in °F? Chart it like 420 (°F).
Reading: 40 (°F)
